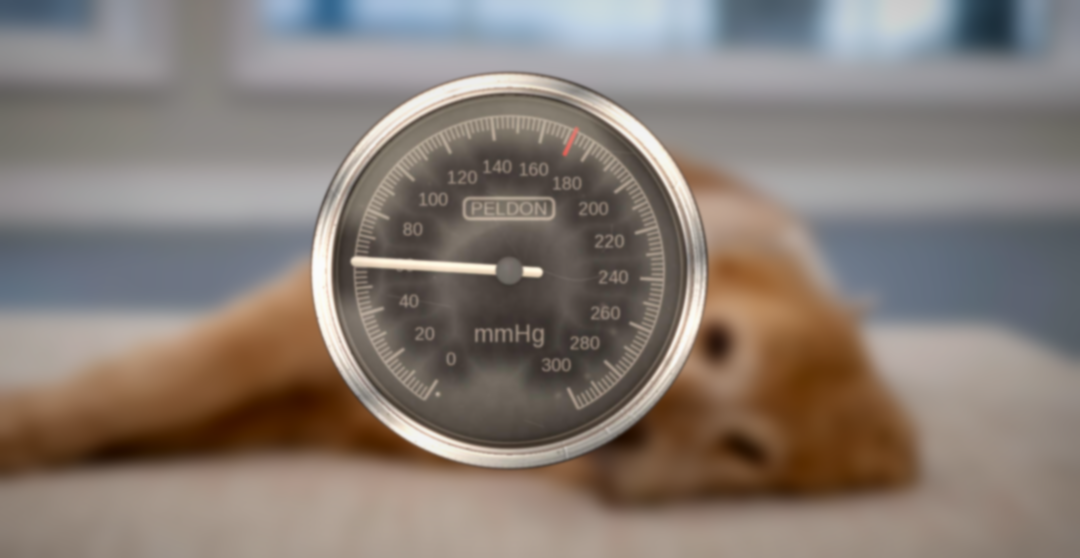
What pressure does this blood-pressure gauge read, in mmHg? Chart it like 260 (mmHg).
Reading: 60 (mmHg)
